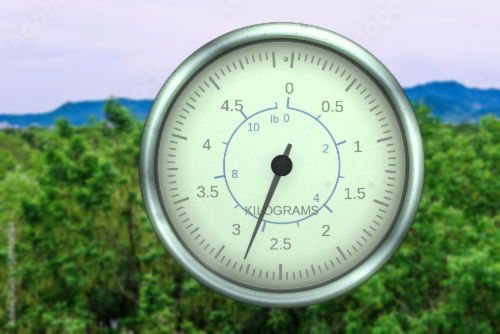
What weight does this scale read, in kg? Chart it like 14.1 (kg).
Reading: 2.8 (kg)
